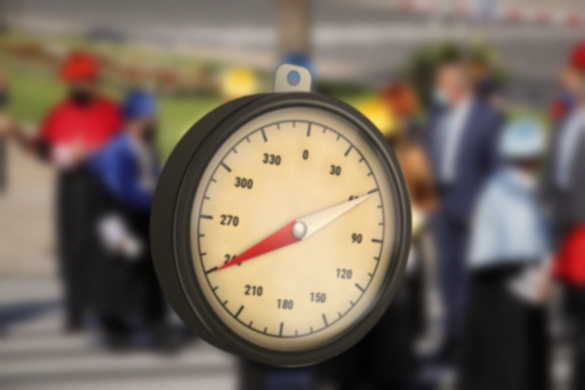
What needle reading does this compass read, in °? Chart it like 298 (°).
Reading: 240 (°)
